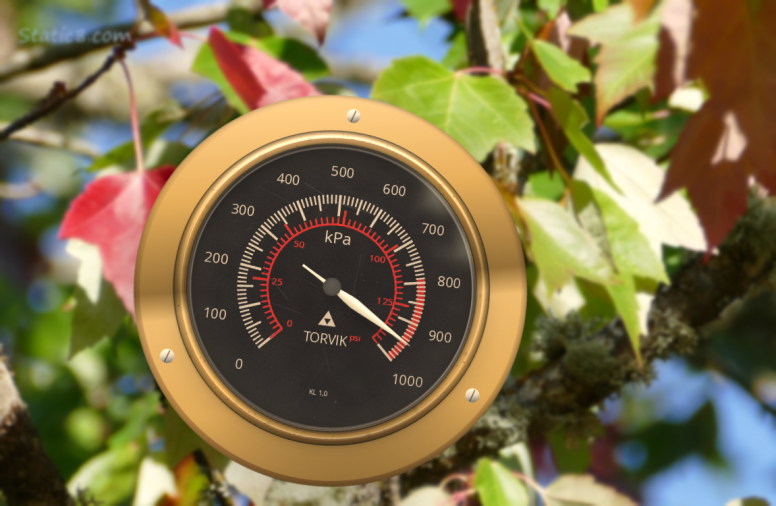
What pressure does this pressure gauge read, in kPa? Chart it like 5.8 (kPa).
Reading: 950 (kPa)
